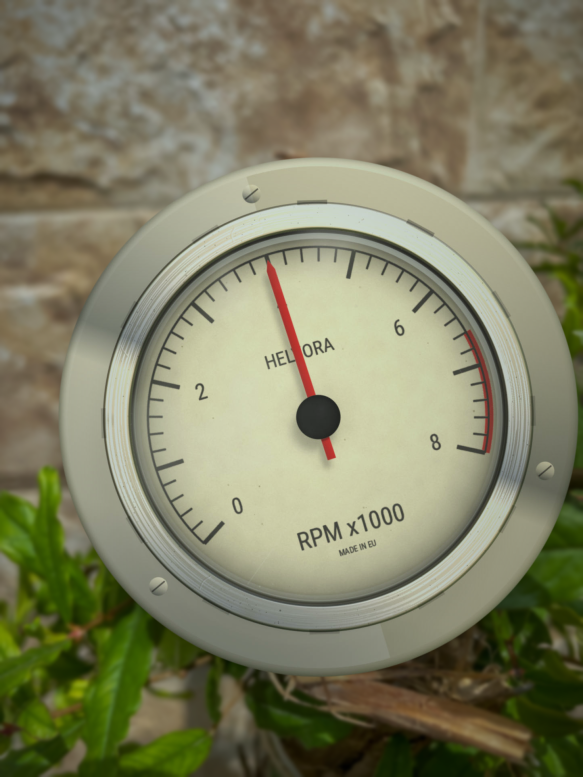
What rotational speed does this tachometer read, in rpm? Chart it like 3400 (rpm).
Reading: 4000 (rpm)
